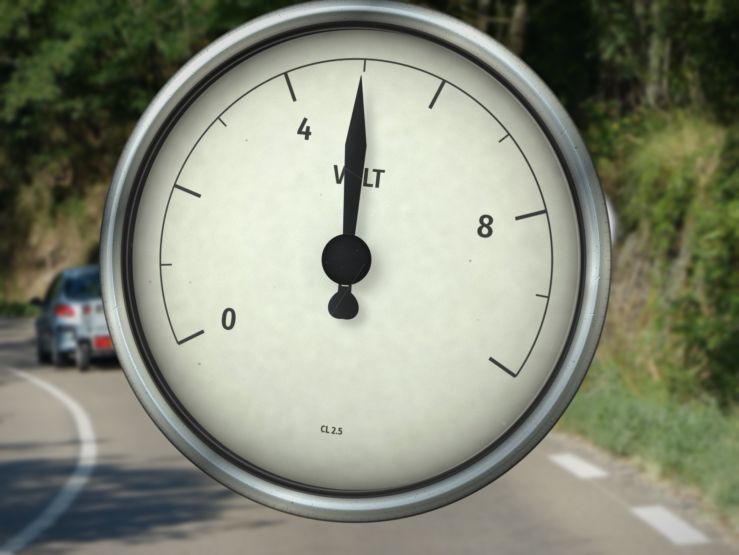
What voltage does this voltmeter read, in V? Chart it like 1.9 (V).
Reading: 5 (V)
